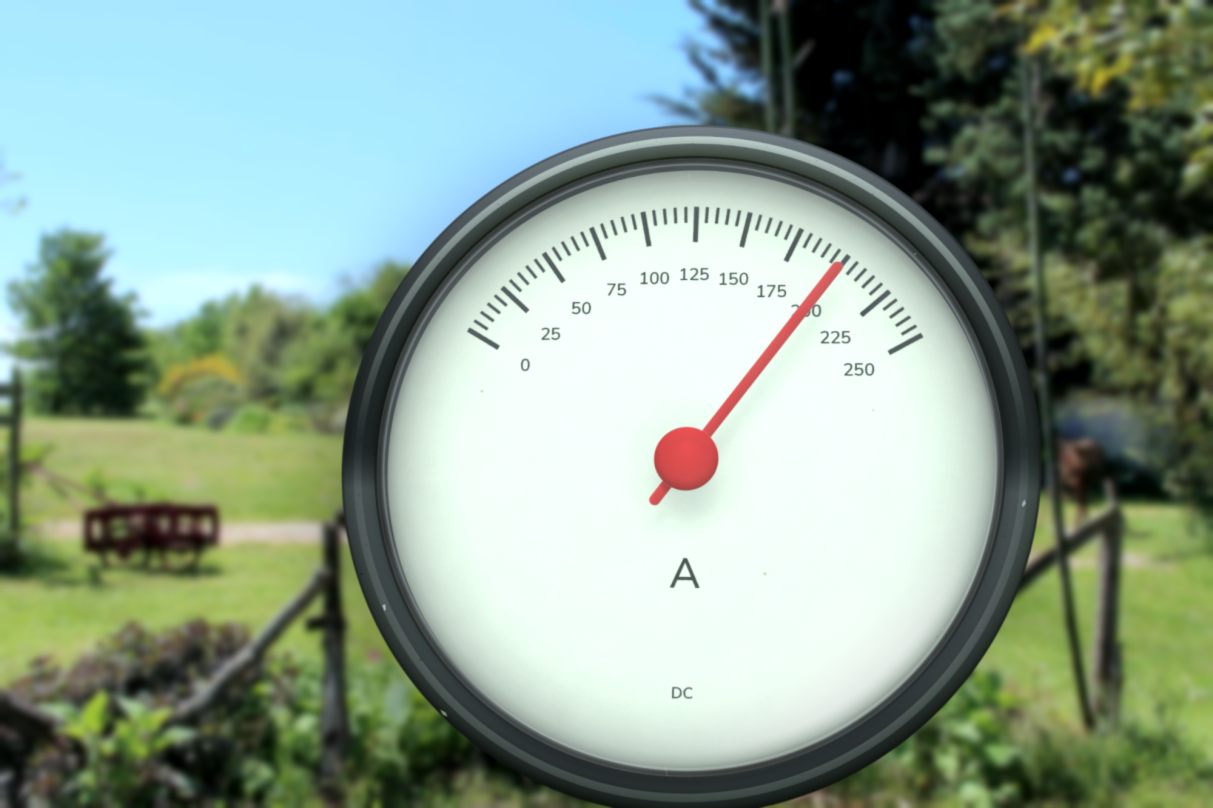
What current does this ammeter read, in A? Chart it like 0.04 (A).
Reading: 200 (A)
